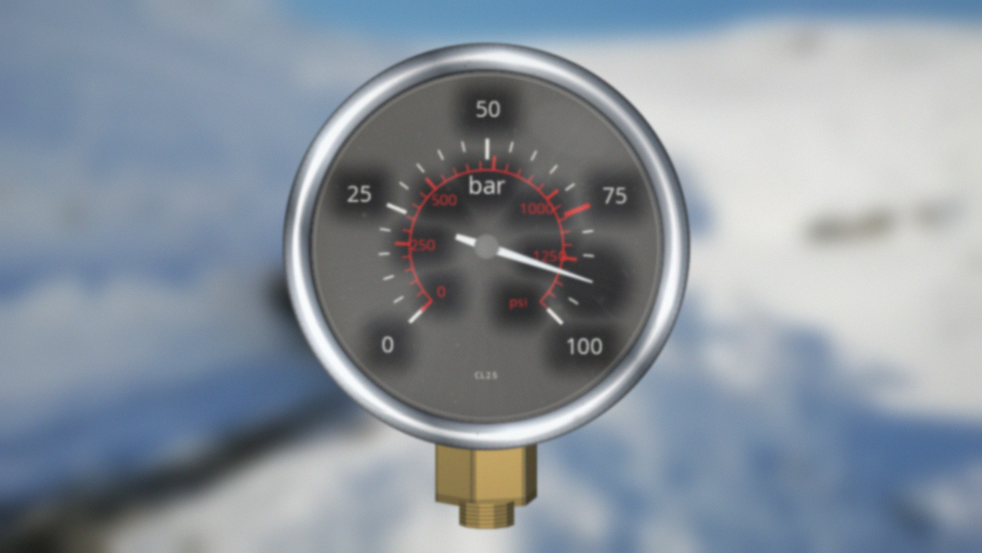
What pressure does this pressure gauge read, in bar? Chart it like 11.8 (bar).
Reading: 90 (bar)
